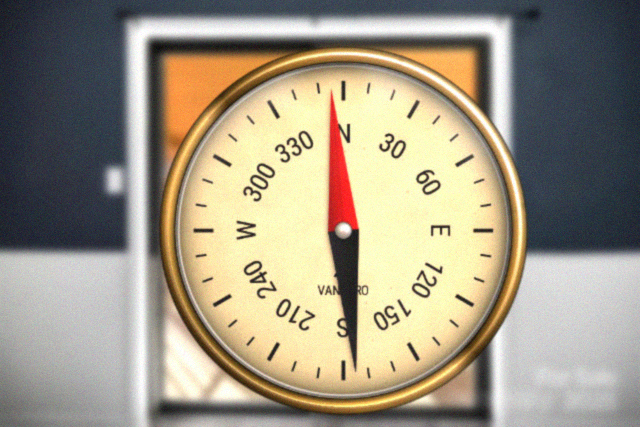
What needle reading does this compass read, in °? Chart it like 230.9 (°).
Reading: 355 (°)
